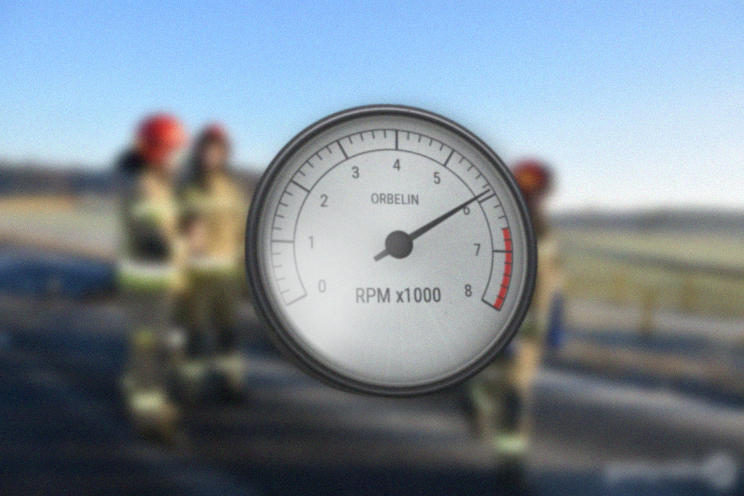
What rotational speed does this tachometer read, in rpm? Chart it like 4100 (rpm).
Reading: 5900 (rpm)
